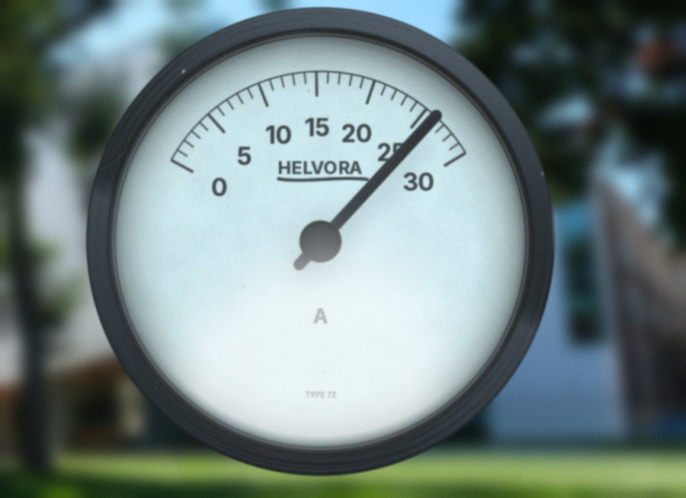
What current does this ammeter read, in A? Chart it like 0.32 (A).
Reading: 26 (A)
